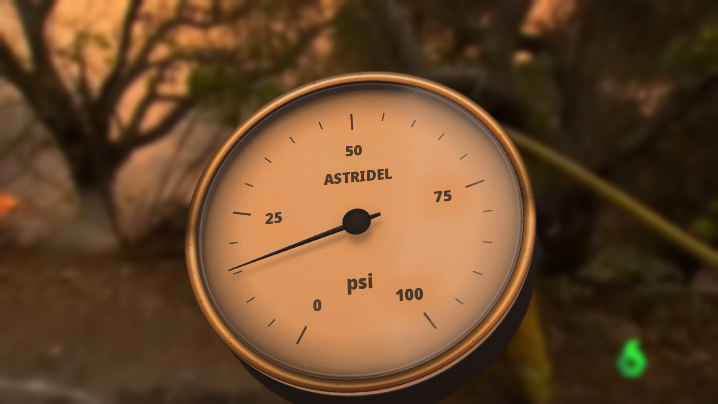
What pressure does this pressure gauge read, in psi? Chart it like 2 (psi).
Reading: 15 (psi)
